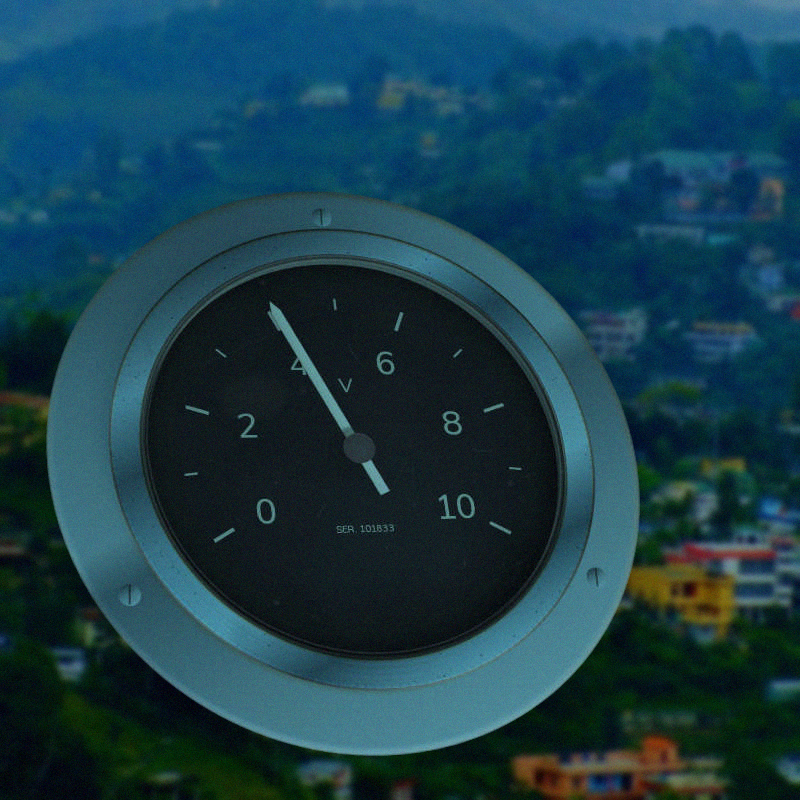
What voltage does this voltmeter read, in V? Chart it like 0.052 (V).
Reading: 4 (V)
